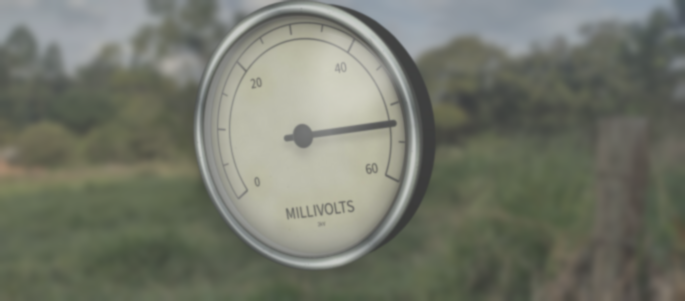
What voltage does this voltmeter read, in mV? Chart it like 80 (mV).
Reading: 52.5 (mV)
